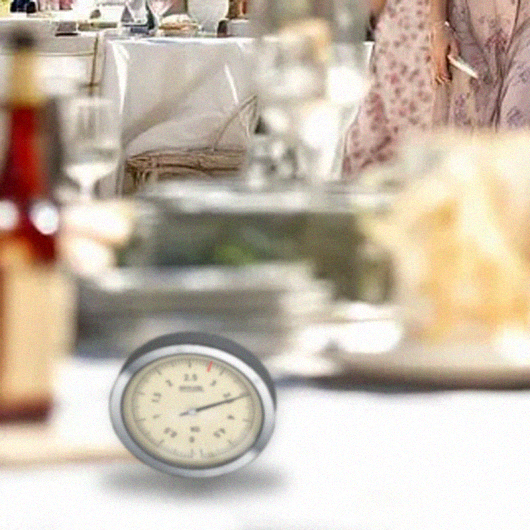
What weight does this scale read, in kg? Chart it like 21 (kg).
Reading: 3.5 (kg)
